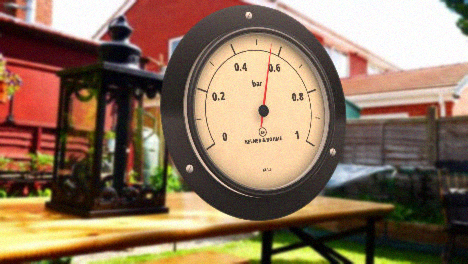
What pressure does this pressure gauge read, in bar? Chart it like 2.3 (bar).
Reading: 0.55 (bar)
